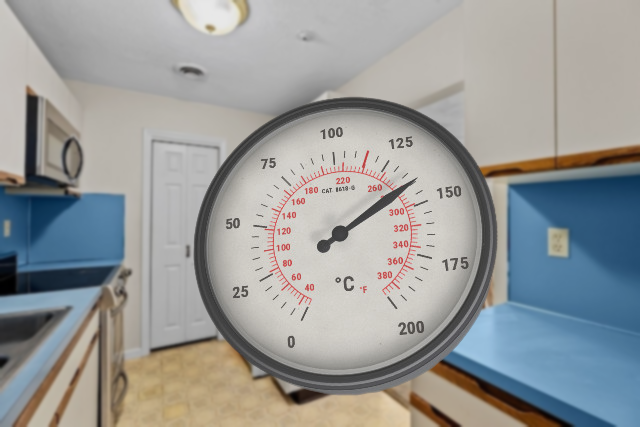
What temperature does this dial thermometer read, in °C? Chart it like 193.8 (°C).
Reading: 140 (°C)
